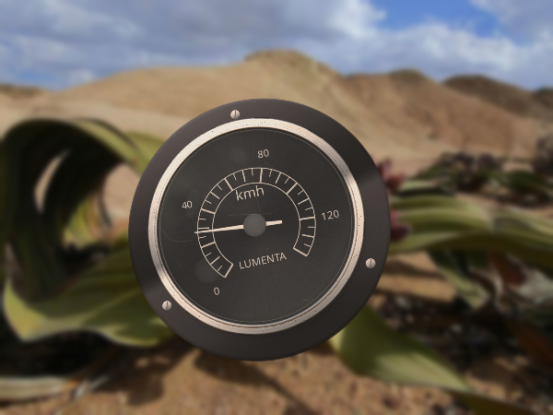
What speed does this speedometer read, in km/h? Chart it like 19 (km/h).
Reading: 27.5 (km/h)
